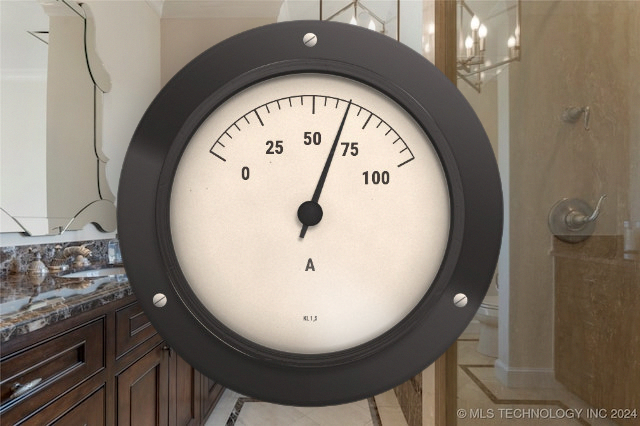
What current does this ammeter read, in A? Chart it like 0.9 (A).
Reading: 65 (A)
